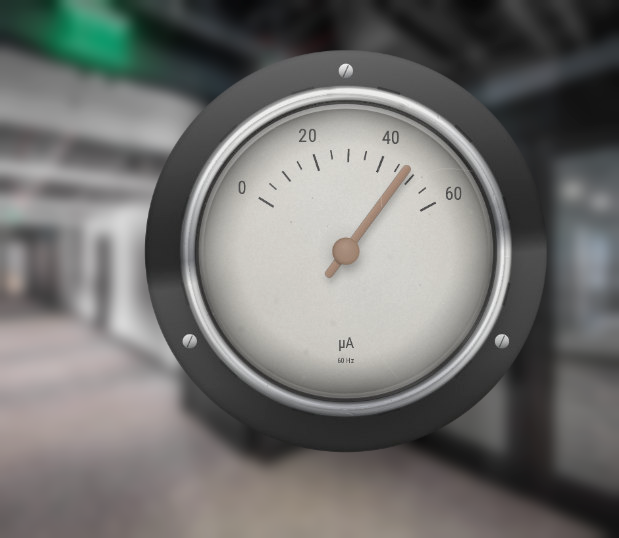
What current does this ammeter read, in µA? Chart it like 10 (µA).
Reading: 47.5 (µA)
